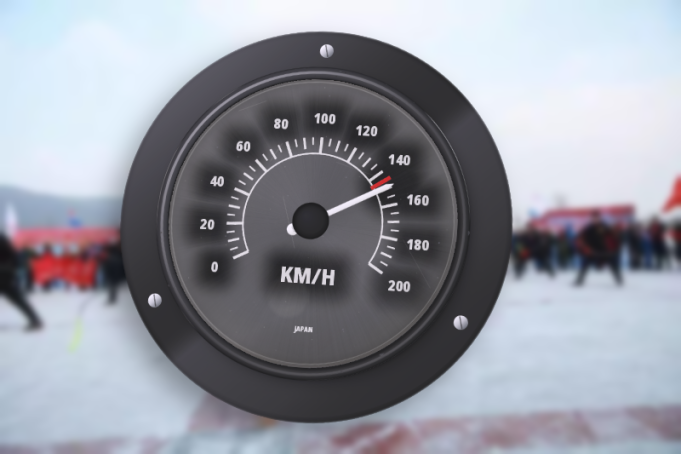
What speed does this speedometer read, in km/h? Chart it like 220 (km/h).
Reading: 150 (km/h)
